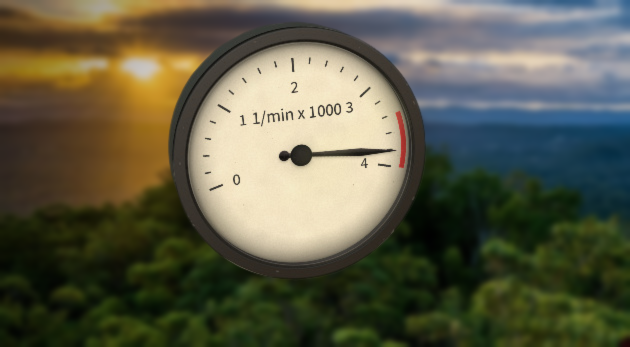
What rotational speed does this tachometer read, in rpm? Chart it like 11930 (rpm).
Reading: 3800 (rpm)
